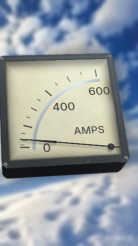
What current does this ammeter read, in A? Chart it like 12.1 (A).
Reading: 100 (A)
